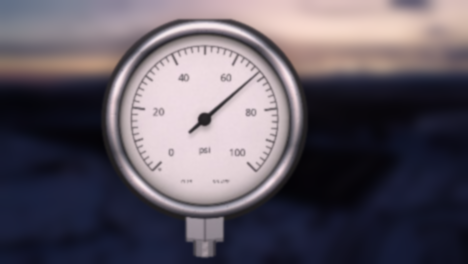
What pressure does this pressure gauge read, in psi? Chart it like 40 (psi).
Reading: 68 (psi)
